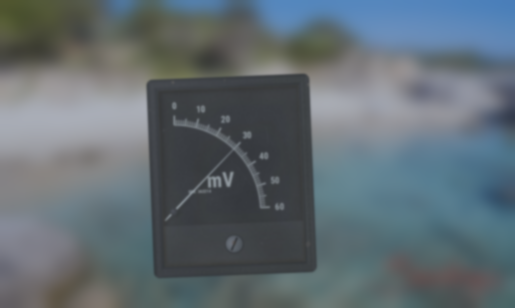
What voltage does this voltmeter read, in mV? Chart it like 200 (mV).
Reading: 30 (mV)
